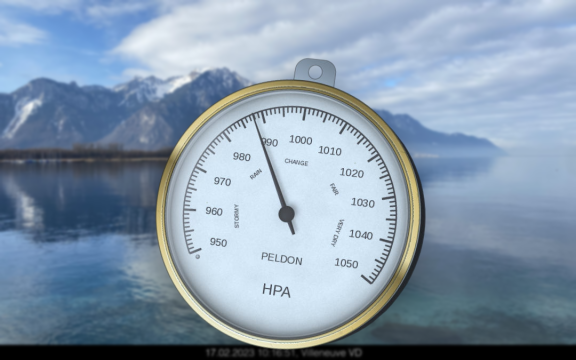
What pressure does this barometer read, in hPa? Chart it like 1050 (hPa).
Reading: 988 (hPa)
